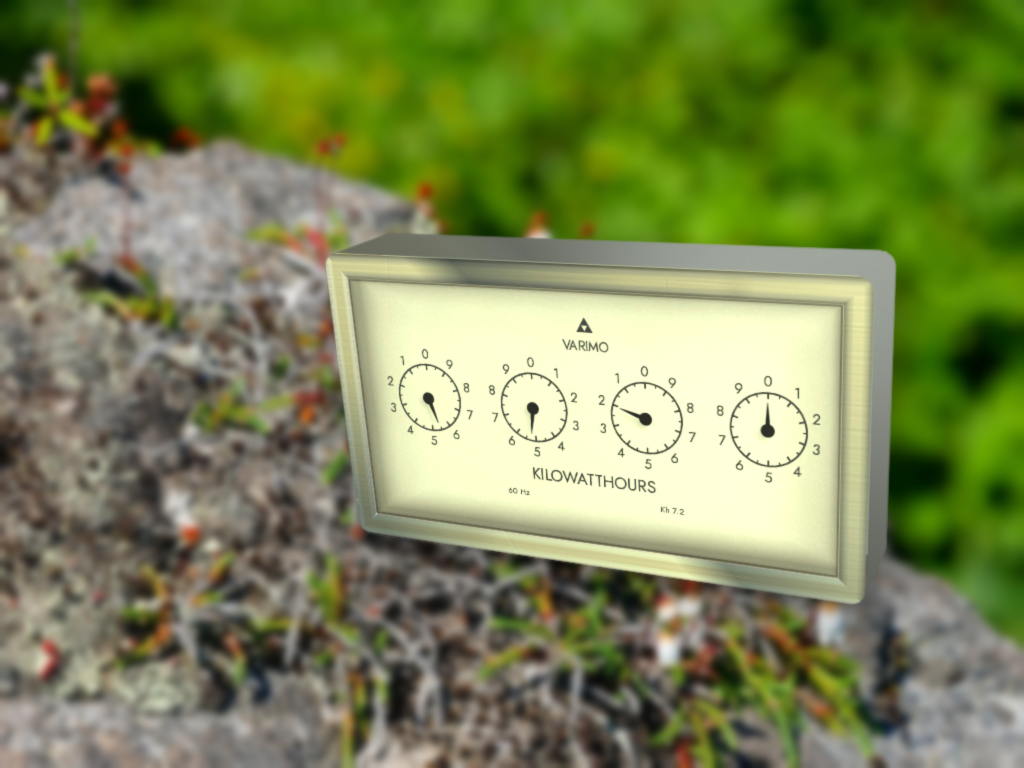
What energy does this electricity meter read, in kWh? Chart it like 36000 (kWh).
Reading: 5520 (kWh)
